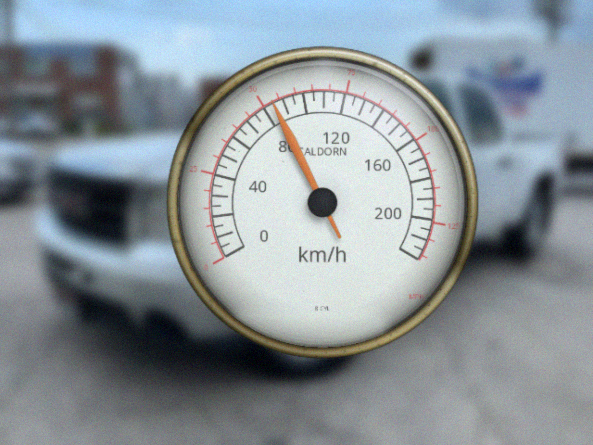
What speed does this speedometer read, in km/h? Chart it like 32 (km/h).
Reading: 85 (km/h)
